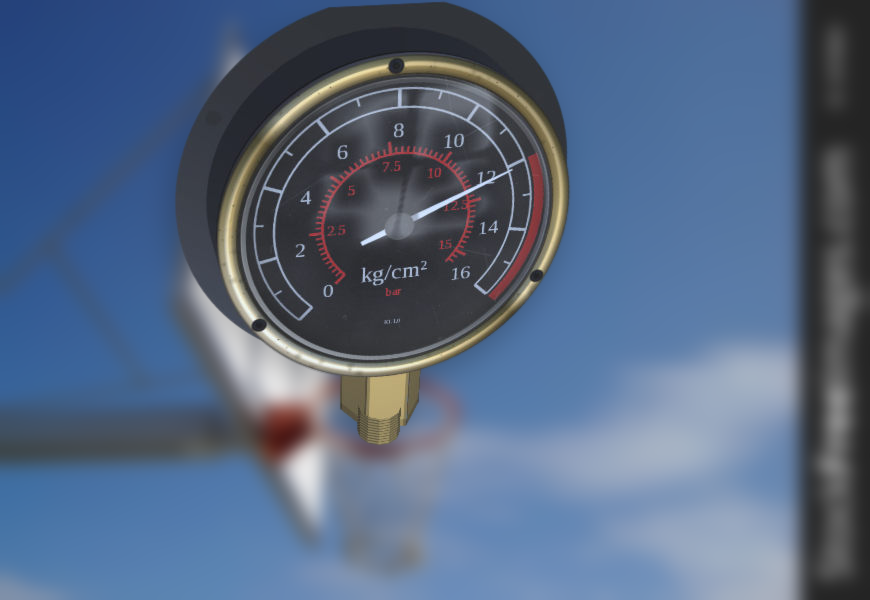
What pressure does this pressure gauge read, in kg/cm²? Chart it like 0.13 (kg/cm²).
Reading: 12 (kg/cm²)
